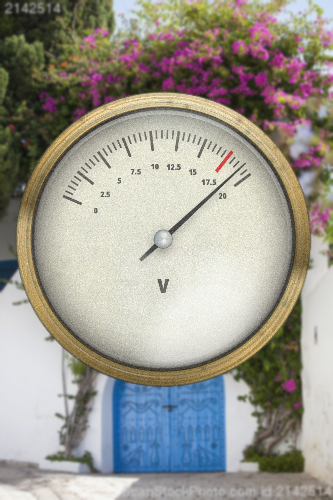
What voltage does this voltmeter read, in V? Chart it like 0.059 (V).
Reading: 19 (V)
